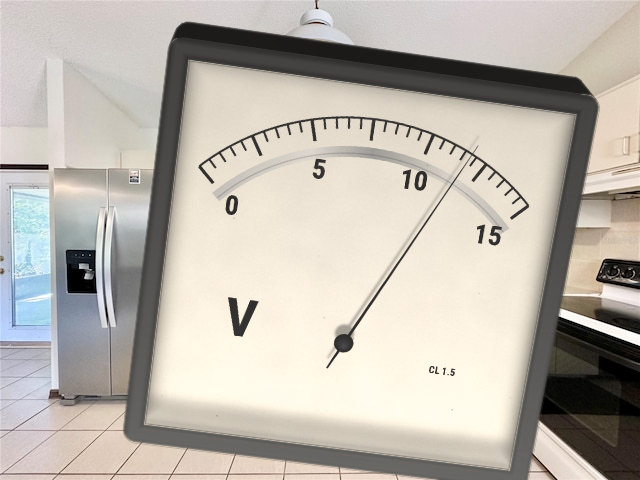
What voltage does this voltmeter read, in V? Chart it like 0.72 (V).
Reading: 11.75 (V)
